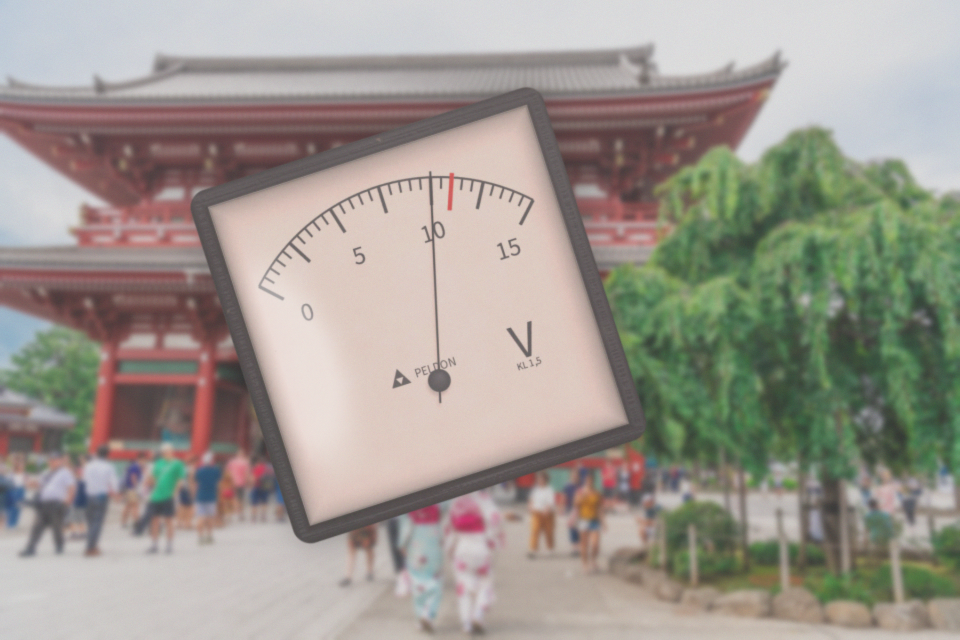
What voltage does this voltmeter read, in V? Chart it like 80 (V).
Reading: 10 (V)
